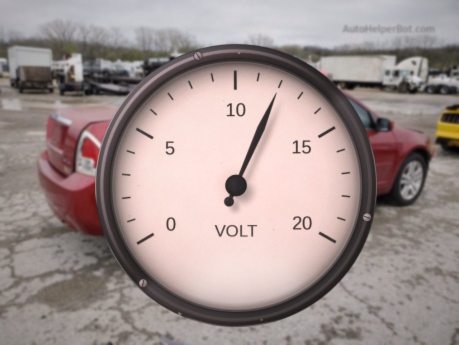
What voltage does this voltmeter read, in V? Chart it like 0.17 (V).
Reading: 12 (V)
